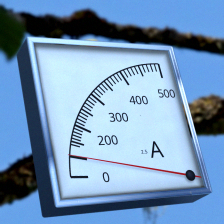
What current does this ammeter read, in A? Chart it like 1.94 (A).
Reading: 100 (A)
